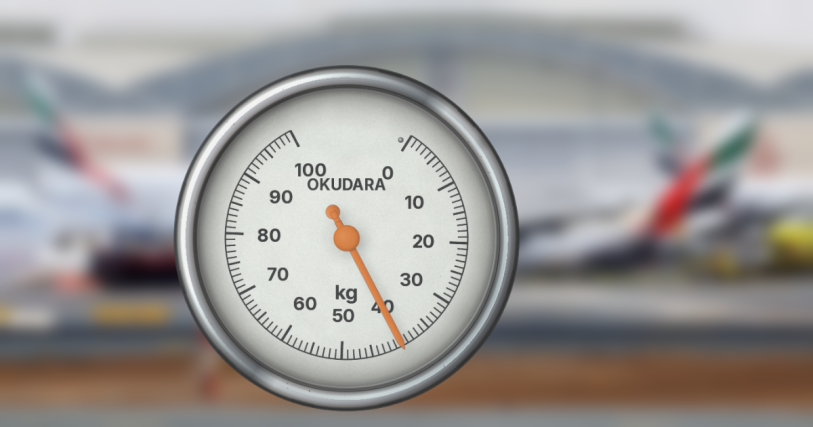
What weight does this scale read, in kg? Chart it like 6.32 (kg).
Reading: 40 (kg)
